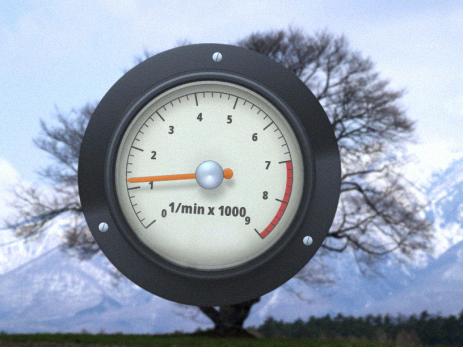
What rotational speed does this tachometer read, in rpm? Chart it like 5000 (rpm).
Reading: 1200 (rpm)
